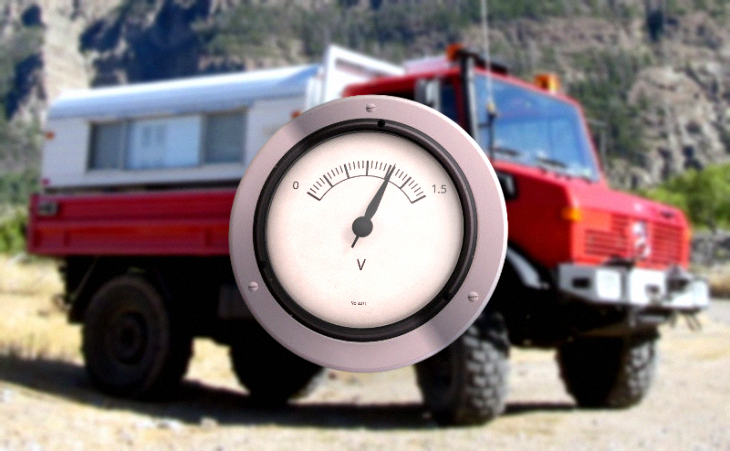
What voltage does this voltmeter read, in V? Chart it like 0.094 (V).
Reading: 1.05 (V)
